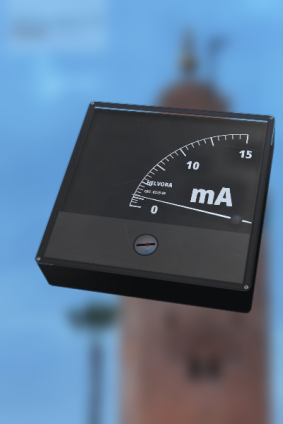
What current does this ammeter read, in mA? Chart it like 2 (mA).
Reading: 2.5 (mA)
